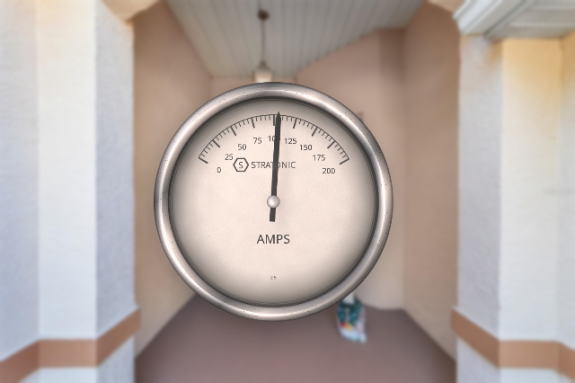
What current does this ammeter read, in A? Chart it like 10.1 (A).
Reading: 105 (A)
